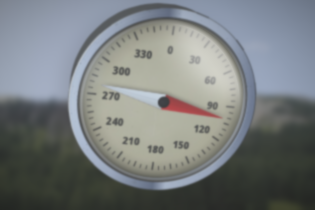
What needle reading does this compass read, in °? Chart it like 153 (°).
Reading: 100 (°)
